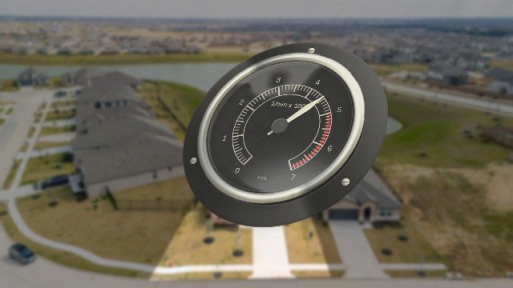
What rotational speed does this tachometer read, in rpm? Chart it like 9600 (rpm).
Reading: 4500 (rpm)
